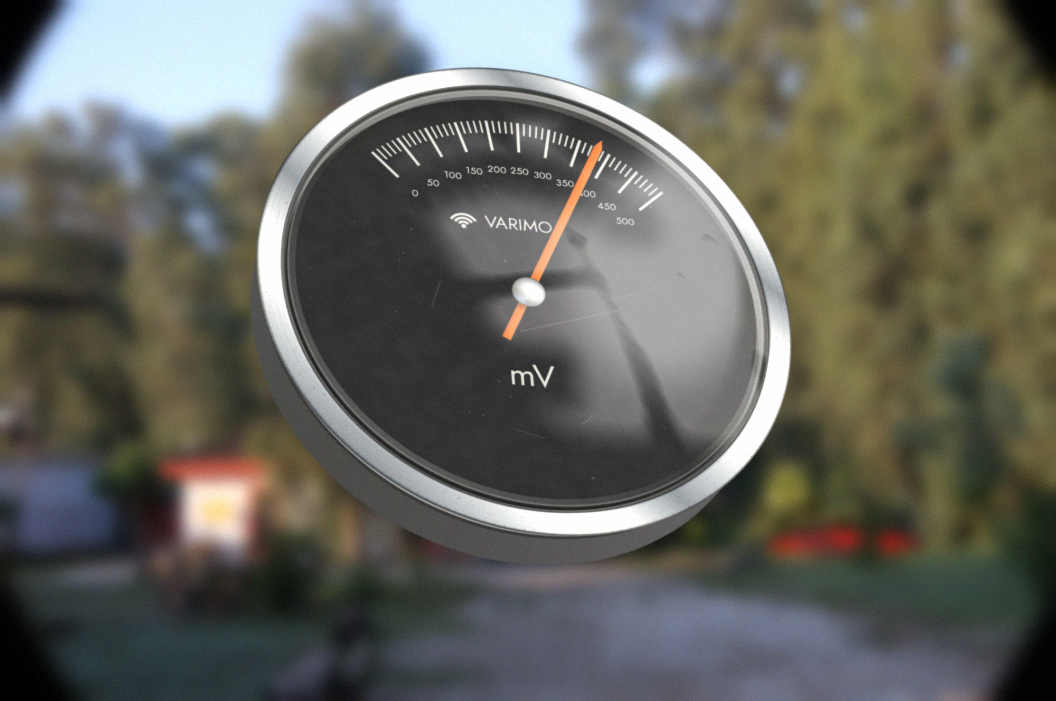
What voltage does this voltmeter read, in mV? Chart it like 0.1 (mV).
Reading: 380 (mV)
